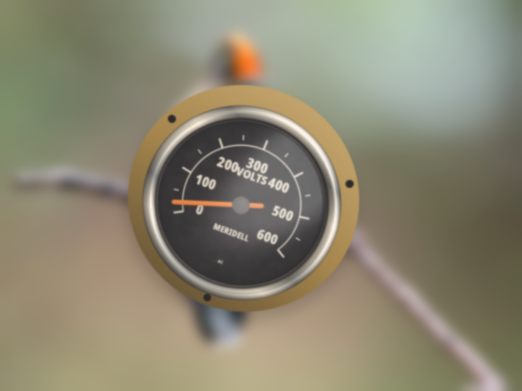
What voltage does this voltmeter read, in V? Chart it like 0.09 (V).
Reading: 25 (V)
